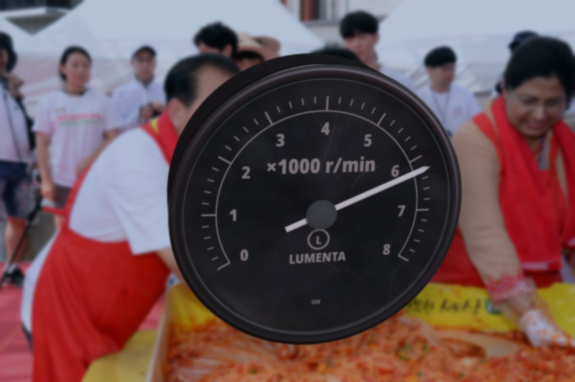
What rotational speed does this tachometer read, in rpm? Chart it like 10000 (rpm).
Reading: 6200 (rpm)
